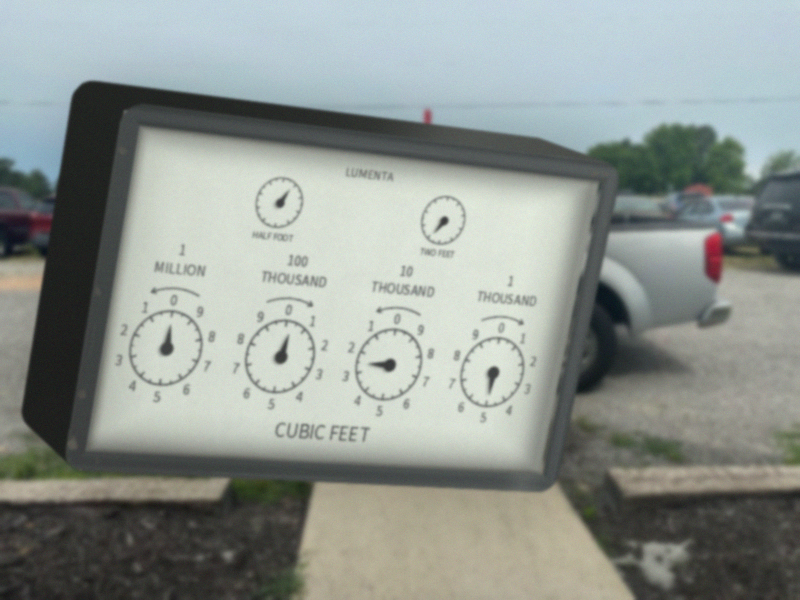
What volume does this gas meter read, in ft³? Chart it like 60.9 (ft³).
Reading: 2500 (ft³)
